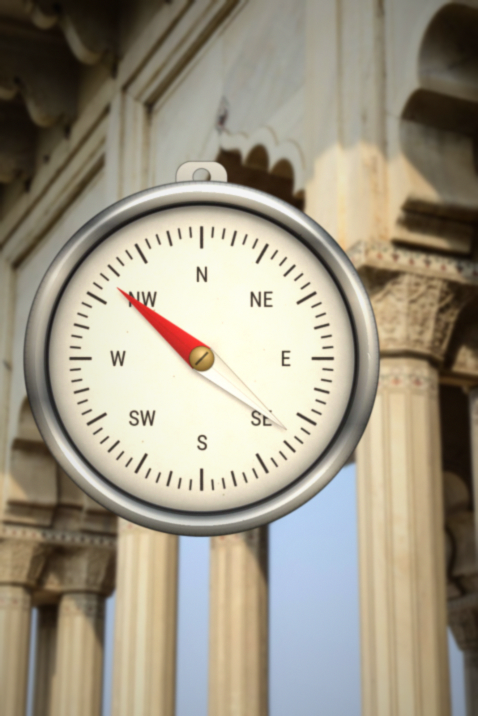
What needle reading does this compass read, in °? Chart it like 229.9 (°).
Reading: 310 (°)
